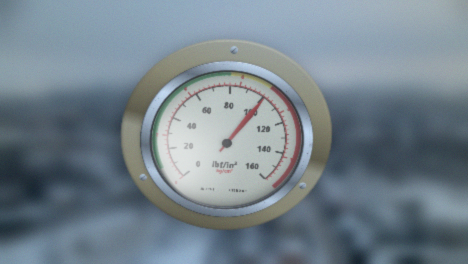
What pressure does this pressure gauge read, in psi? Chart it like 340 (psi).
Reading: 100 (psi)
